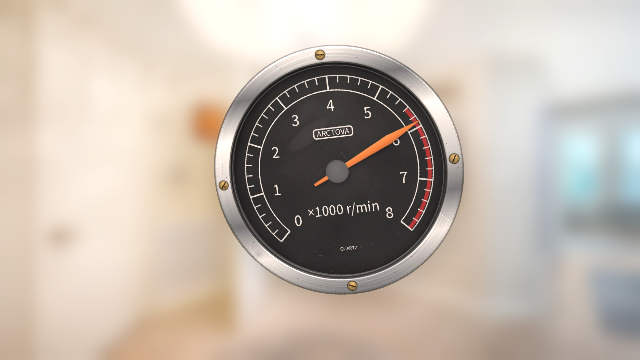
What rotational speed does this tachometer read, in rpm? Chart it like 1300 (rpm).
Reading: 5900 (rpm)
